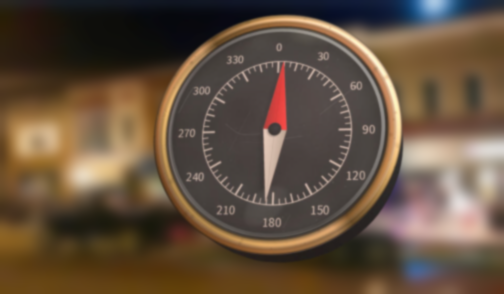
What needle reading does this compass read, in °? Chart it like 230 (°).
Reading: 5 (°)
